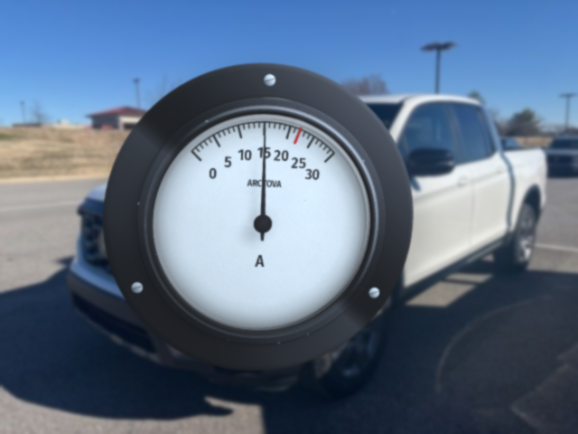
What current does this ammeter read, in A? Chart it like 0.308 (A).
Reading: 15 (A)
